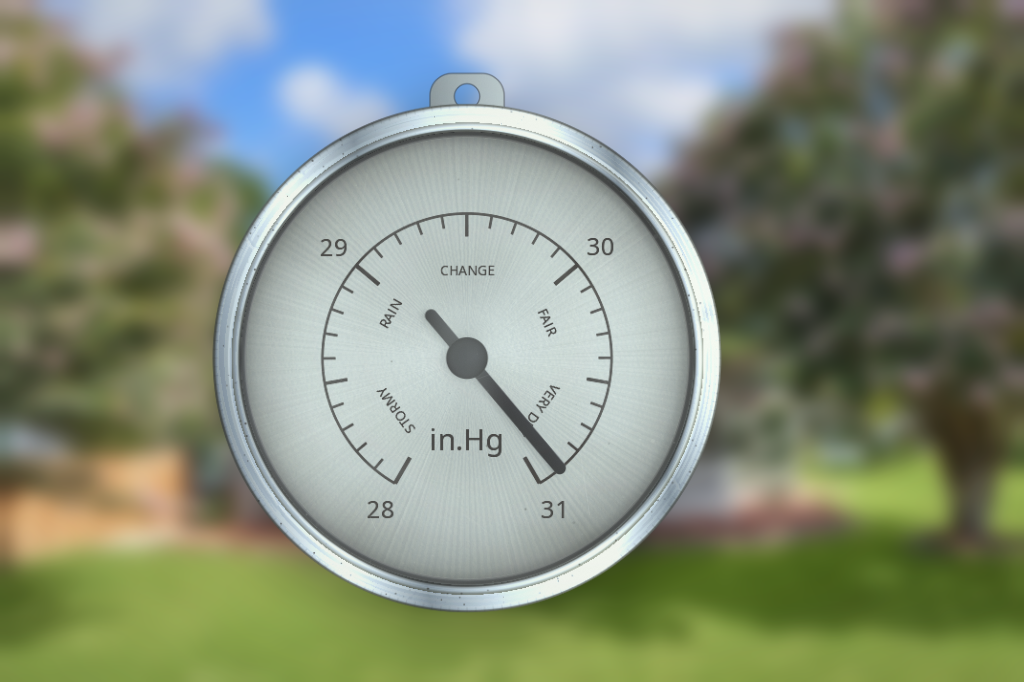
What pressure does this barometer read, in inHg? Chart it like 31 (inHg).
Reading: 30.9 (inHg)
